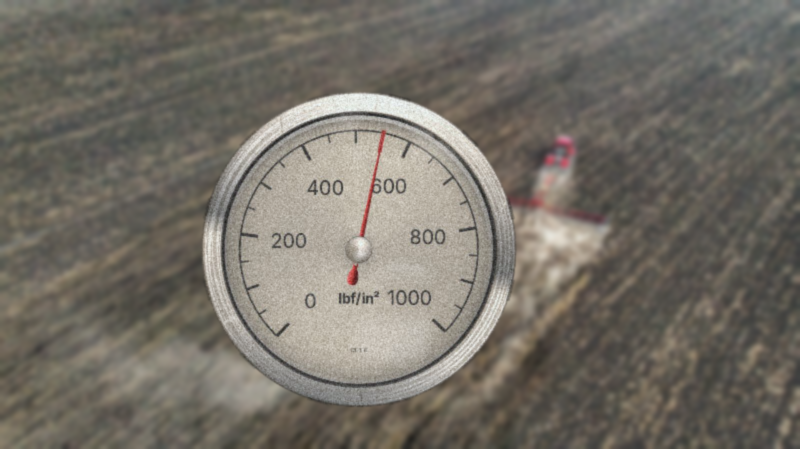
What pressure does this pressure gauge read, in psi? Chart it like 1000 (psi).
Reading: 550 (psi)
